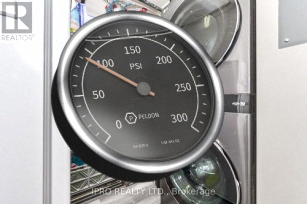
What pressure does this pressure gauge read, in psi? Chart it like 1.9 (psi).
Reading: 90 (psi)
